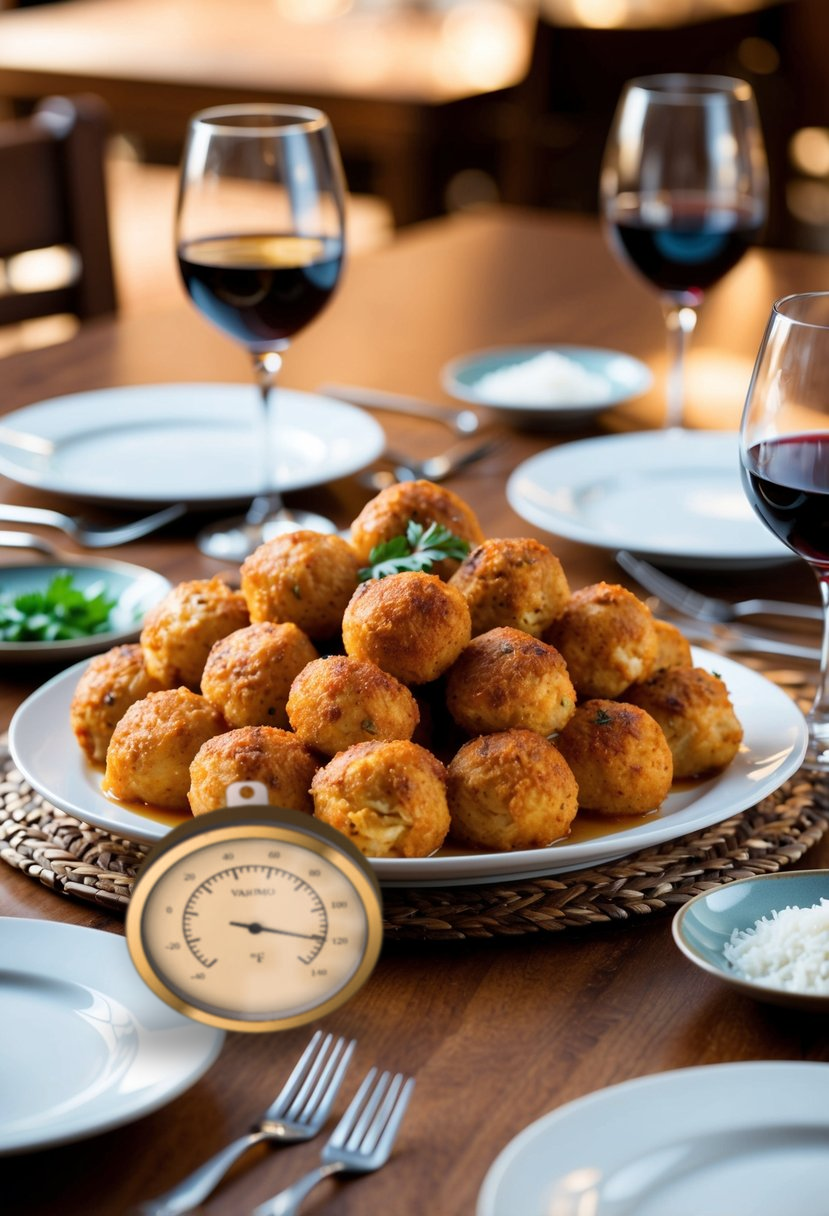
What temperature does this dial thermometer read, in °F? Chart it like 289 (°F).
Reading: 120 (°F)
